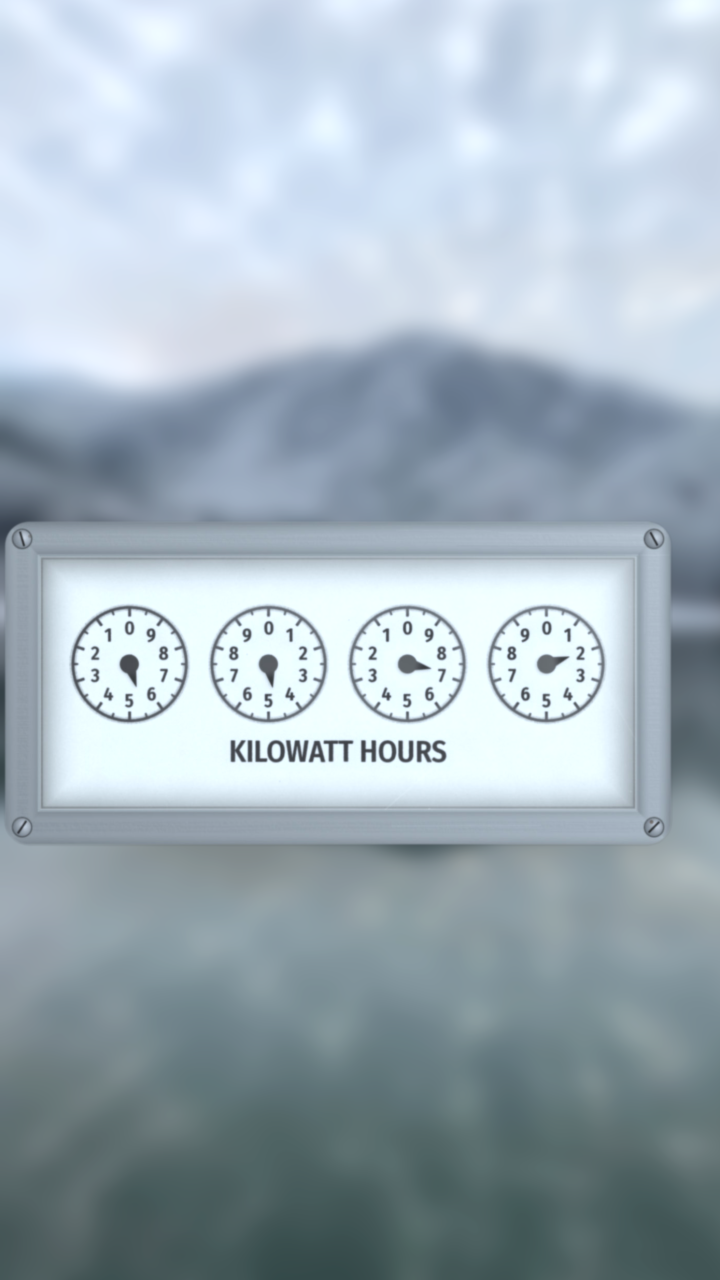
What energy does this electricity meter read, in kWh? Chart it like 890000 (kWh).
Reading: 5472 (kWh)
